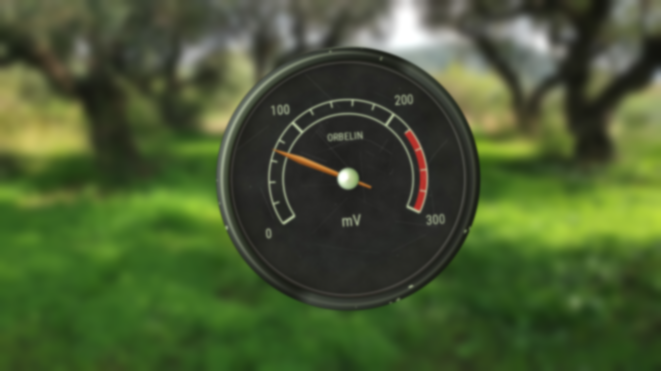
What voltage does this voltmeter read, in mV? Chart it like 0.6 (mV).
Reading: 70 (mV)
